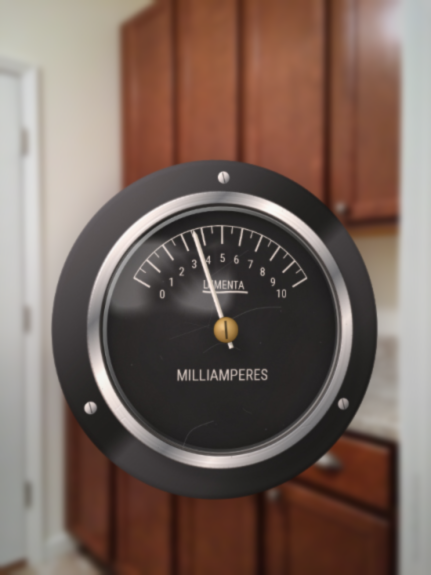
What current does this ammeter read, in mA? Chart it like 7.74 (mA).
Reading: 3.5 (mA)
